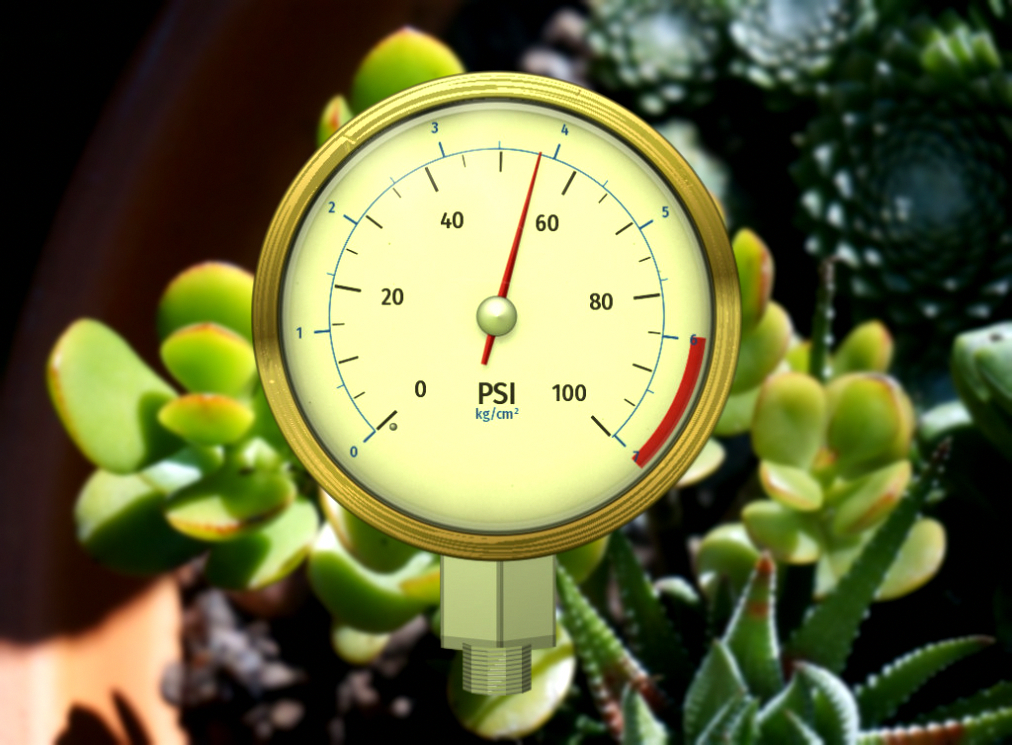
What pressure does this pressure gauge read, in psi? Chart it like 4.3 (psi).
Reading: 55 (psi)
